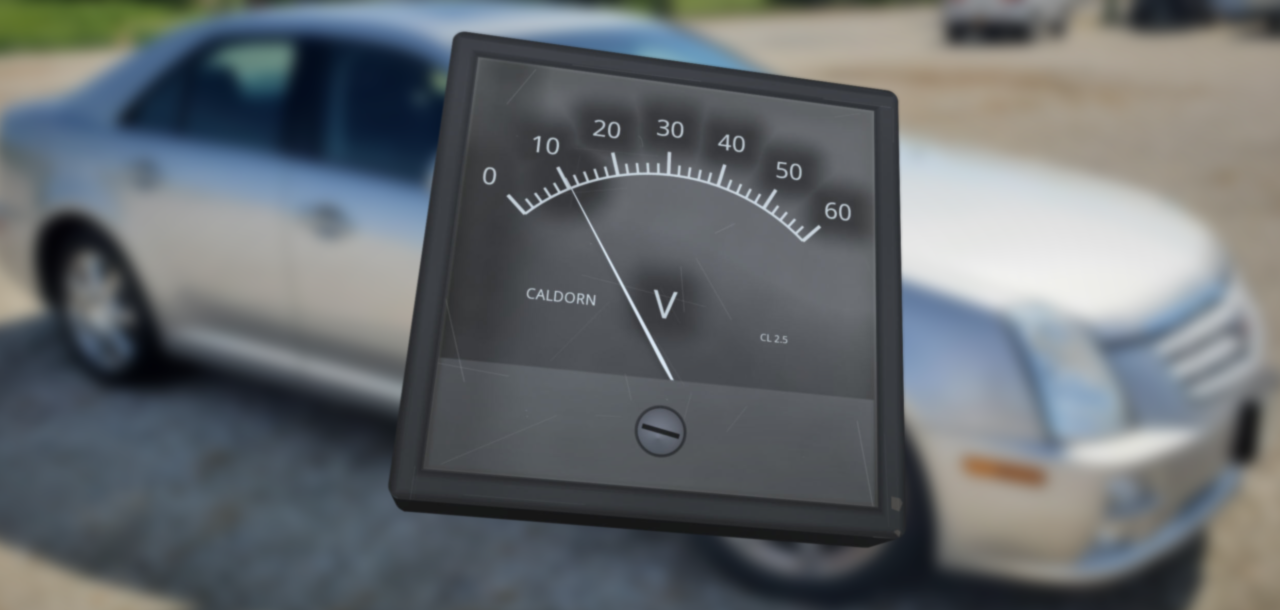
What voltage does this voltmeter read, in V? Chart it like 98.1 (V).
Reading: 10 (V)
